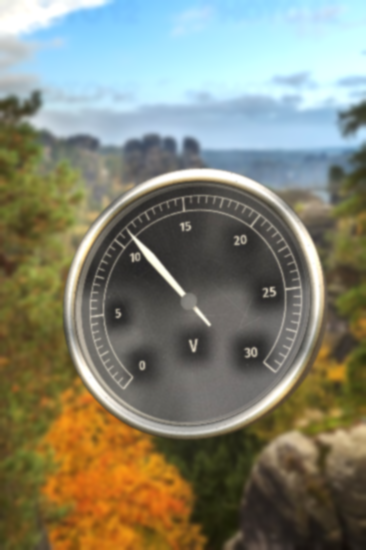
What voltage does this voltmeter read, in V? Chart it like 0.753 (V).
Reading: 11 (V)
